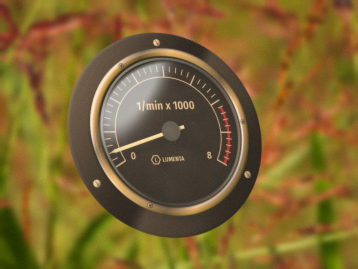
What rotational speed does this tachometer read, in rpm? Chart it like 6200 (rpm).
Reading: 400 (rpm)
